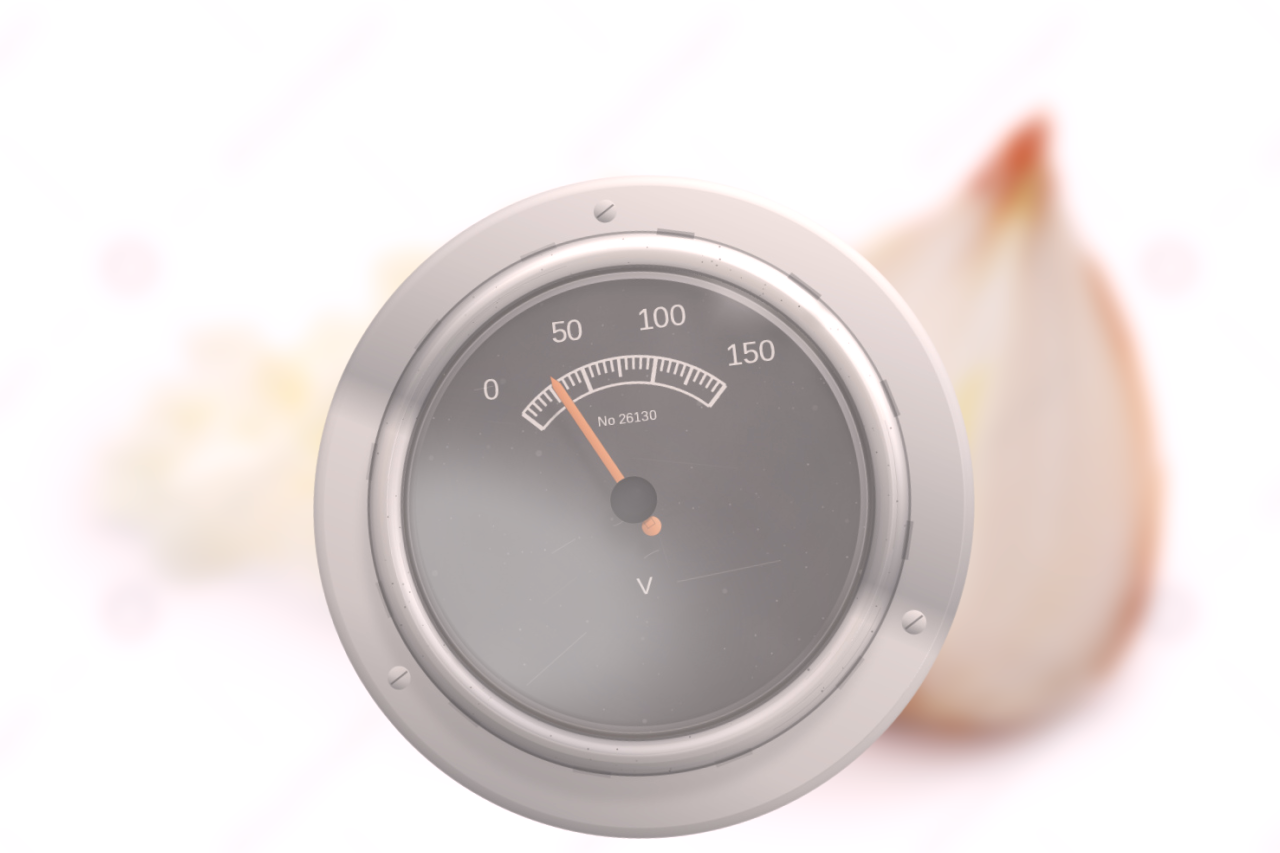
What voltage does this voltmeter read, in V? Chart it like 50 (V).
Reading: 30 (V)
